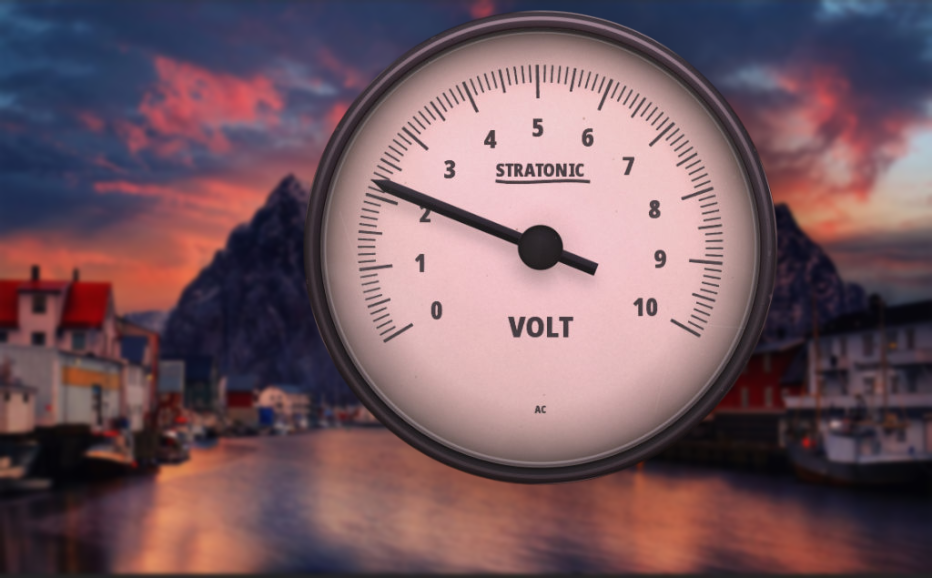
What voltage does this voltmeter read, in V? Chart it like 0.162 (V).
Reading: 2.2 (V)
